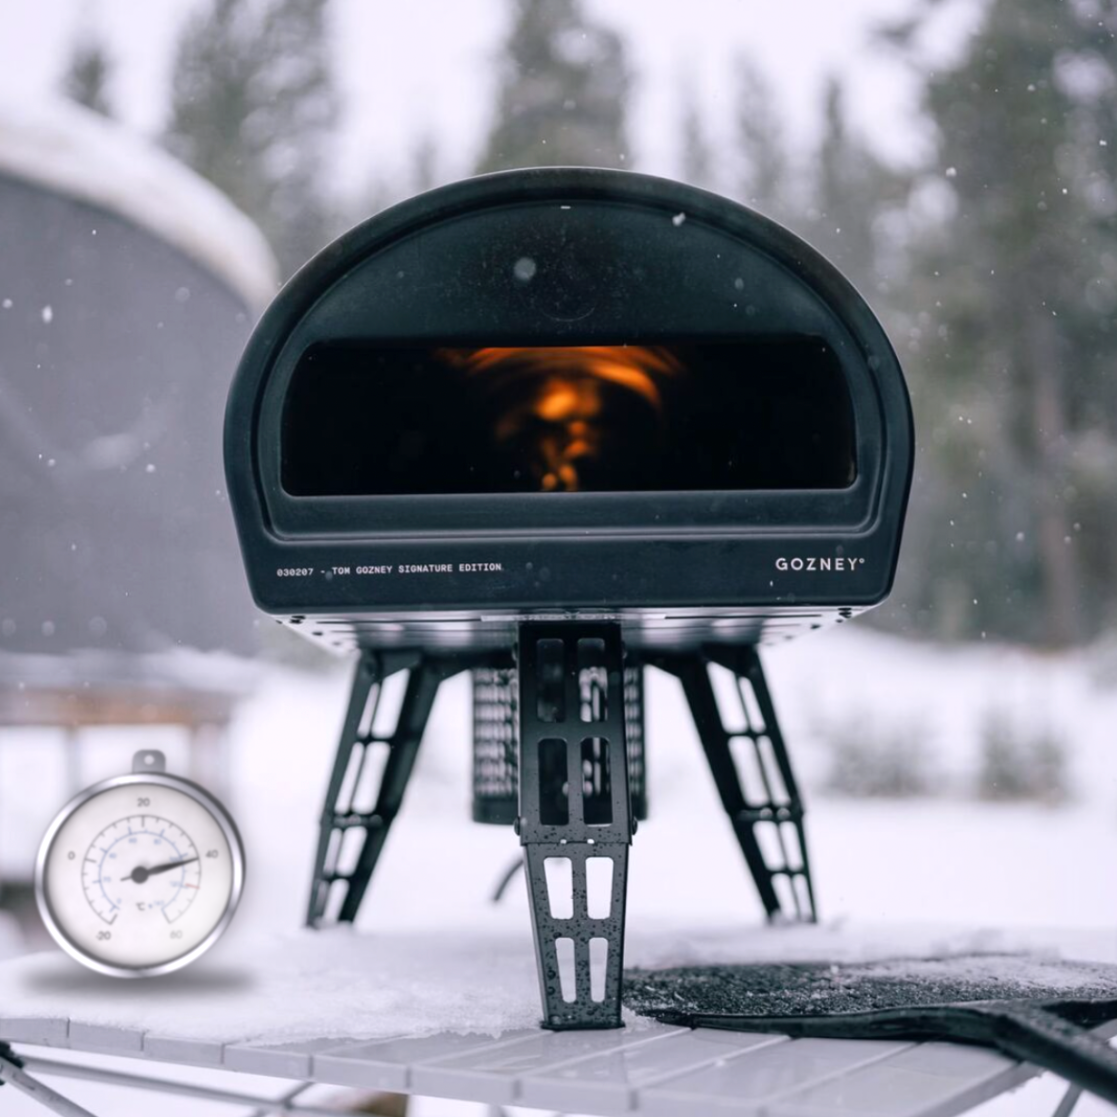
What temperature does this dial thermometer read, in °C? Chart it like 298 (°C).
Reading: 40 (°C)
